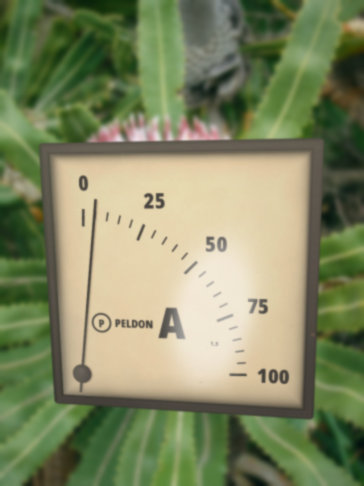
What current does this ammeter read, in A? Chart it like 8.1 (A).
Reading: 5 (A)
